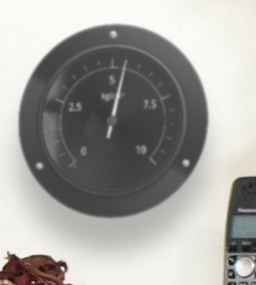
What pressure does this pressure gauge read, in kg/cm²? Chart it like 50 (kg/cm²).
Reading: 5.5 (kg/cm²)
